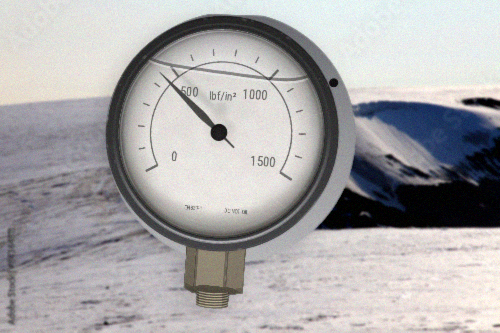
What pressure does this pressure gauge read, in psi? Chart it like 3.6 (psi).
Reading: 450 (psi)
